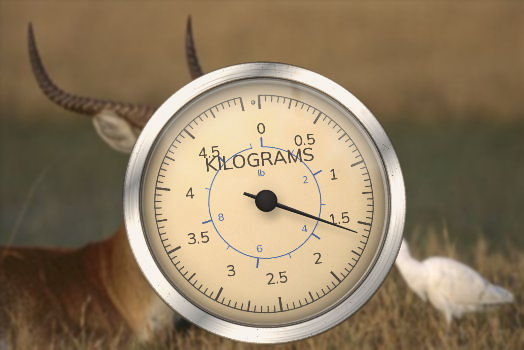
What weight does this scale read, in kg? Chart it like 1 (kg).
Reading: 1.6 (kg)
